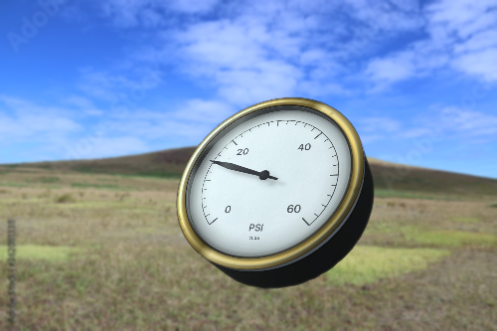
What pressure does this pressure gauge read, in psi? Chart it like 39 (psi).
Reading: 14 (psi)
